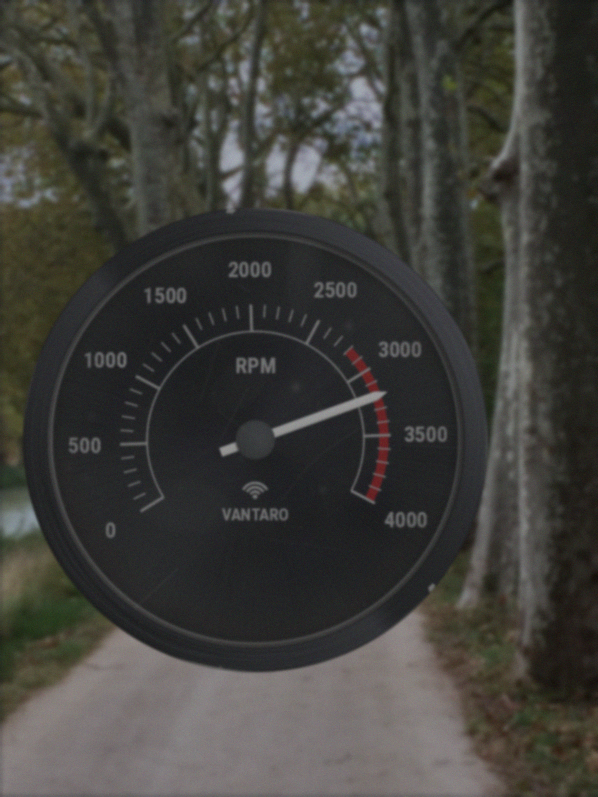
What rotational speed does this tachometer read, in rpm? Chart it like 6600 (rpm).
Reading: 3200 (rpm)
